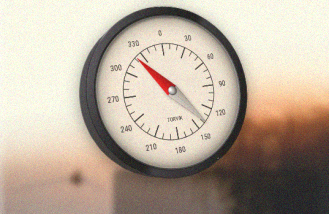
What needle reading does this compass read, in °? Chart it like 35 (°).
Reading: 320 (°)
